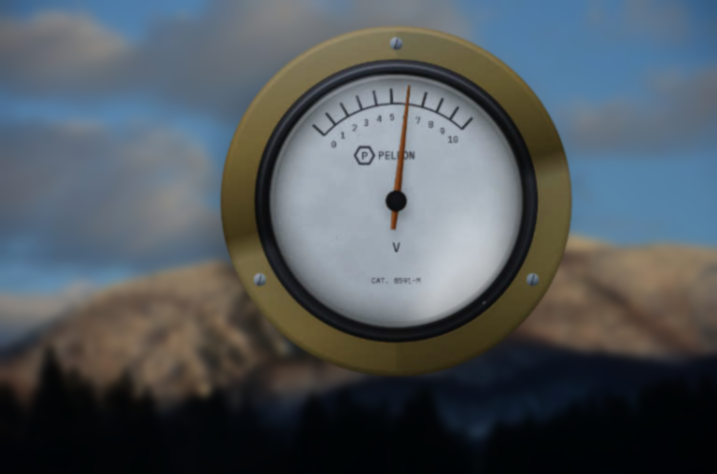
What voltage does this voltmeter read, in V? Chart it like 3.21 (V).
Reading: 6 (V)
